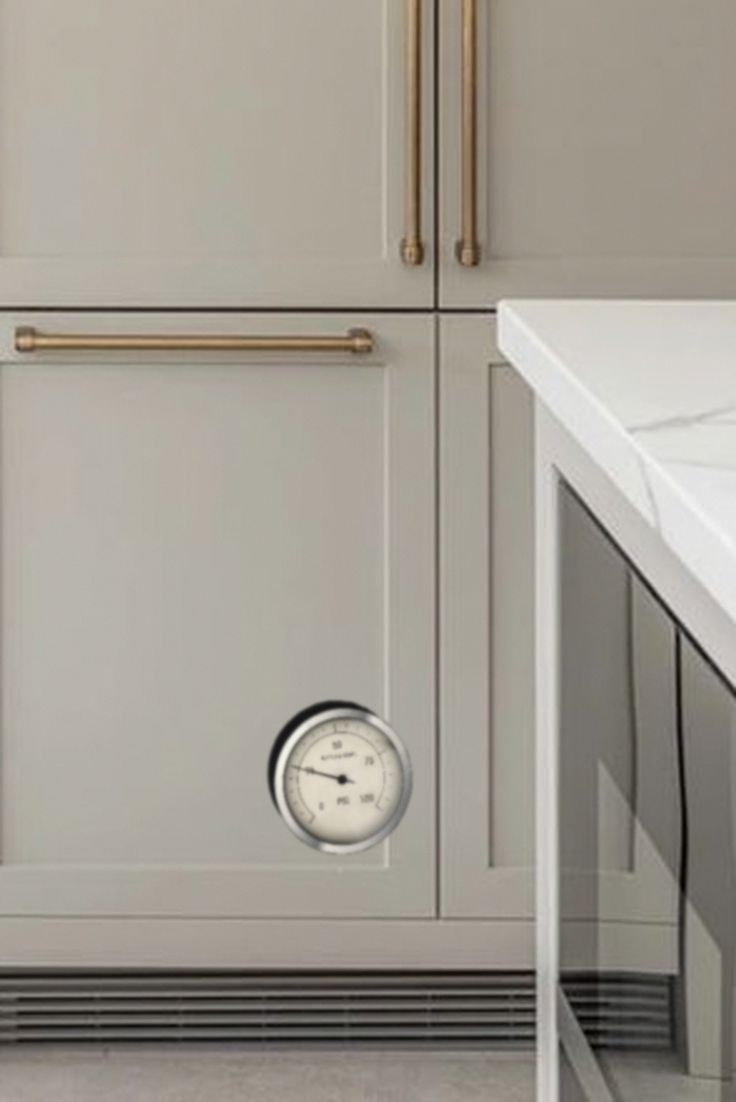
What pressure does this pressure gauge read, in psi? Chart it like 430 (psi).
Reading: 25 (psi)
